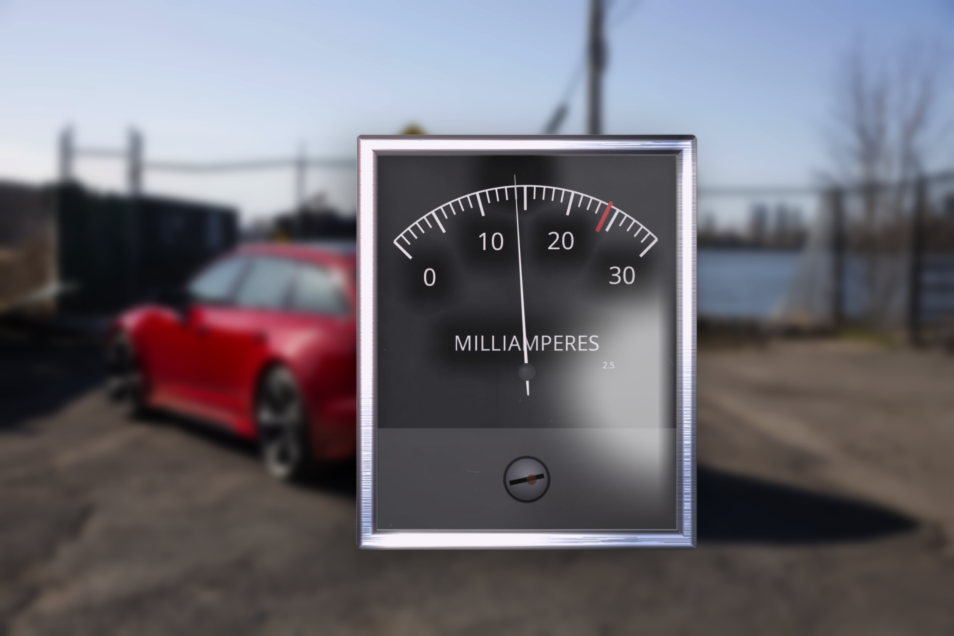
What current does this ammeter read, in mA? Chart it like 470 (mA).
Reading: 14 (mA)
